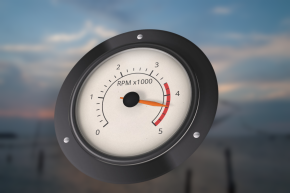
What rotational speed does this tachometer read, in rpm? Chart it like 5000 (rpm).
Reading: 4400 (rpm)
